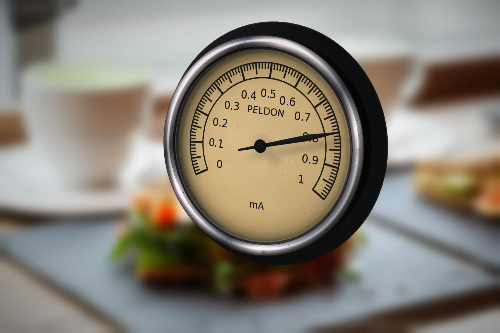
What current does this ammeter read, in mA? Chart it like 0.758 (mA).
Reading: 0.8 (mA)
